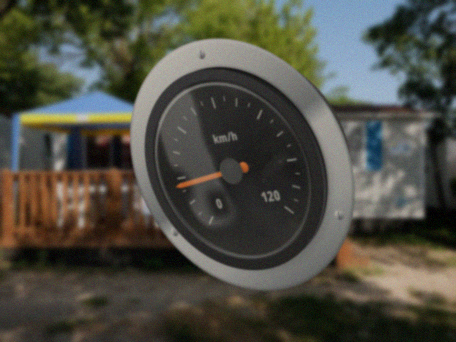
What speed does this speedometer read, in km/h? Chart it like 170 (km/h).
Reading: 17.5 (km/h)
